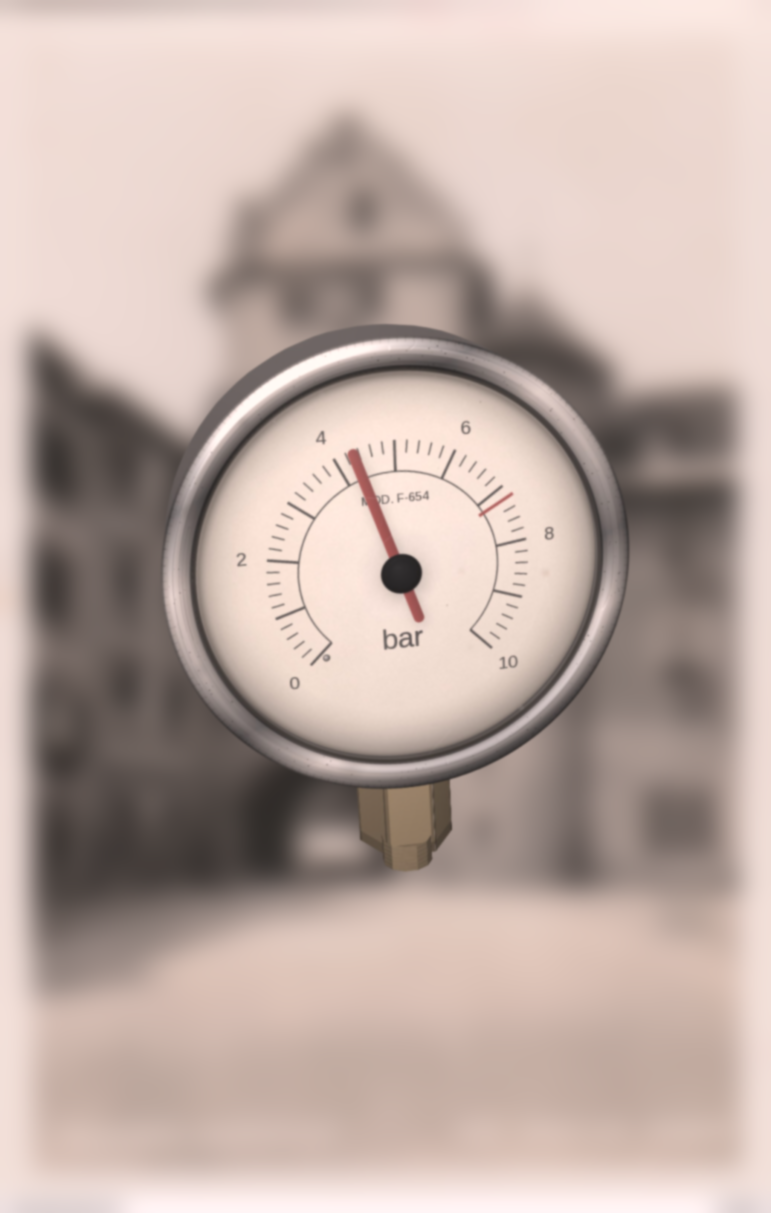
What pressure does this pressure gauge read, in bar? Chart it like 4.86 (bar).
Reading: 4.3 (bar)
